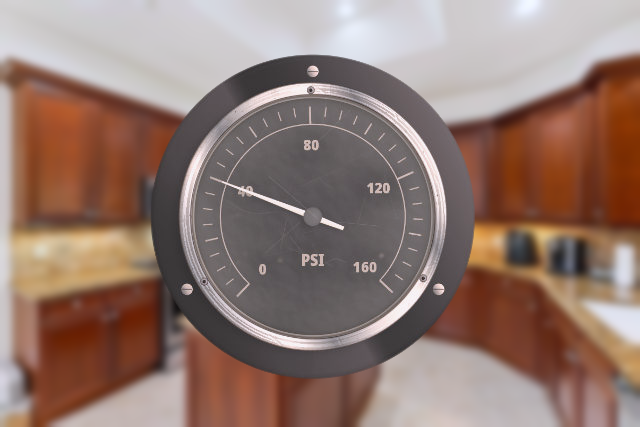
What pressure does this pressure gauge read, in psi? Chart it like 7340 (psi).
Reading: 40 (psi)
